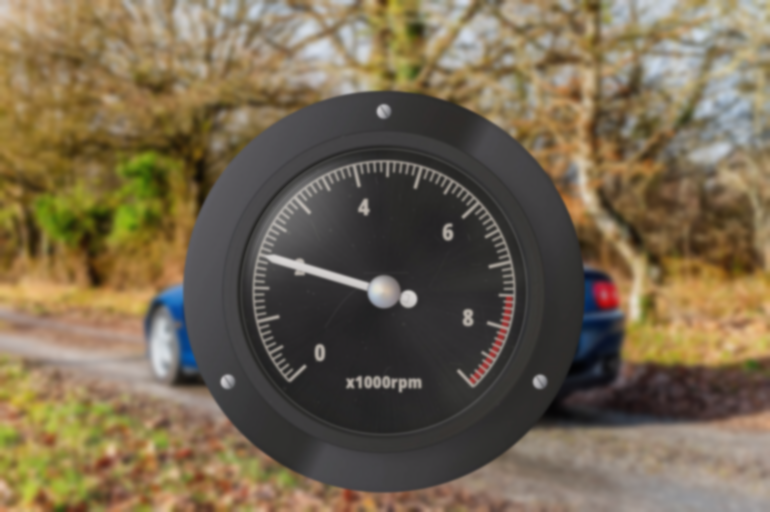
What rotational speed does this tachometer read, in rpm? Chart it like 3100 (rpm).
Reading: 2000 (rpm)
